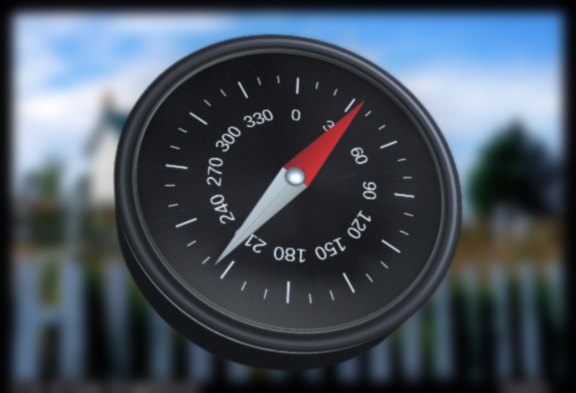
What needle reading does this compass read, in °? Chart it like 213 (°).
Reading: 35 (°)
